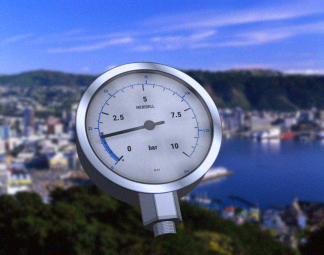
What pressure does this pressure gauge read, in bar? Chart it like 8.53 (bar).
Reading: 1.25 (bar)
